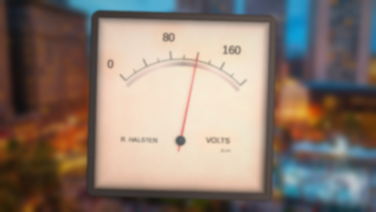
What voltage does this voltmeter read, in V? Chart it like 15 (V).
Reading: 120 (V)
